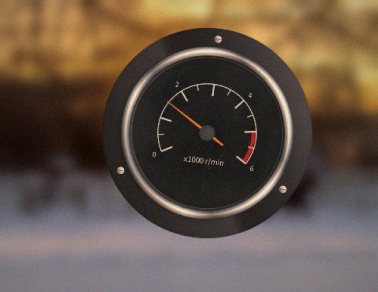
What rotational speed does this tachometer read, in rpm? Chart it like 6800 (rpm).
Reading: 1500 (rpm)
